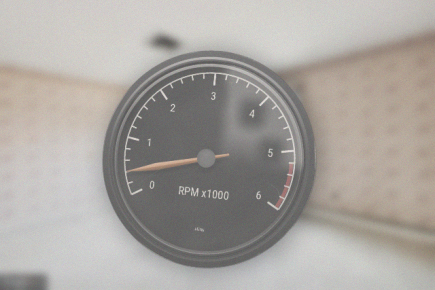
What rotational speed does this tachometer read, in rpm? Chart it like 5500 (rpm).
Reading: 400 (rpm)
